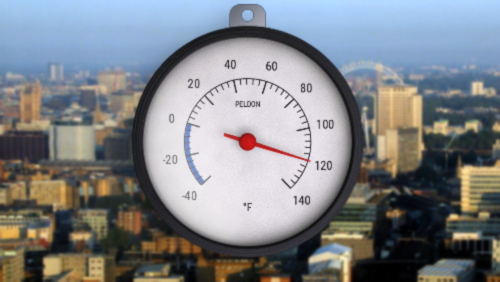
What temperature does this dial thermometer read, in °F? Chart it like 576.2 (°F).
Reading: 120 (°F)
